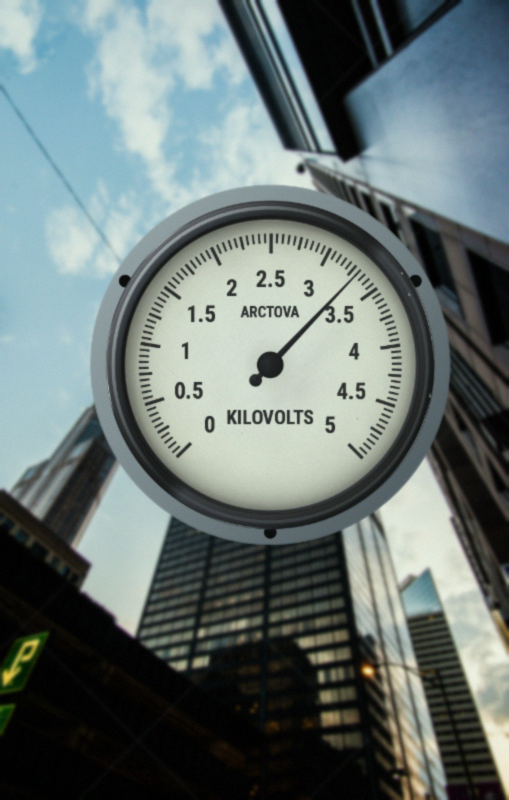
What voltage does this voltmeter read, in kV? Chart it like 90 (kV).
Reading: 3.3 (kV)
